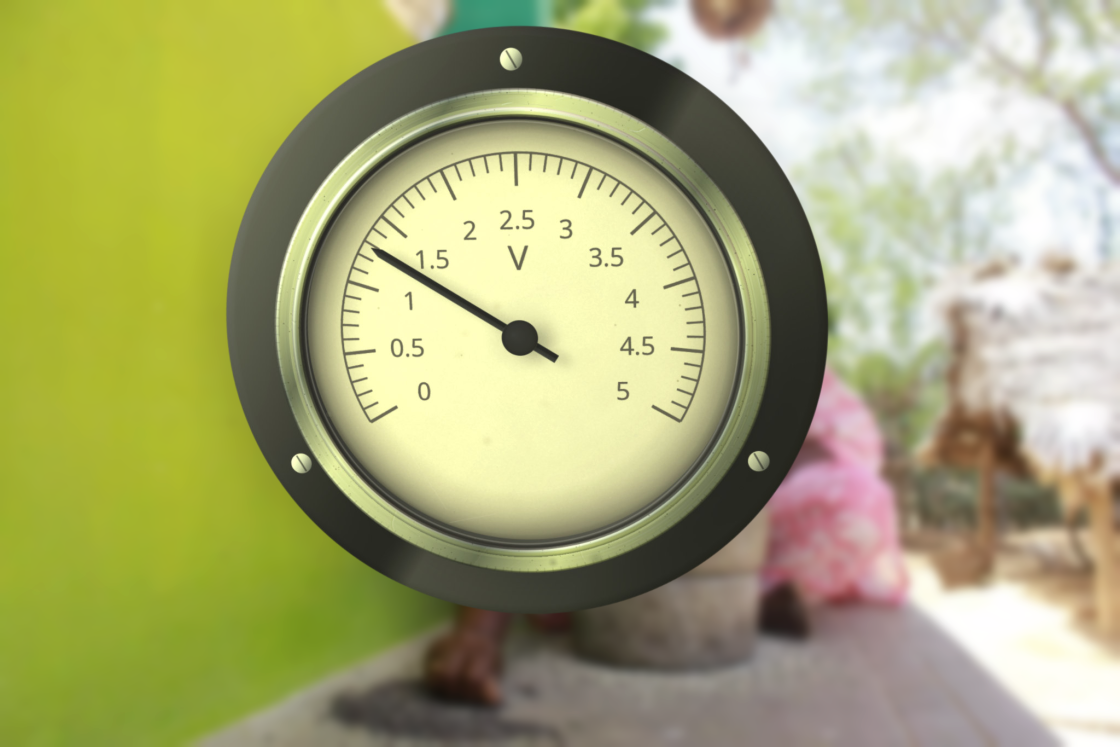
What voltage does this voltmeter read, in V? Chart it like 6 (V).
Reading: 1.3 (V)
